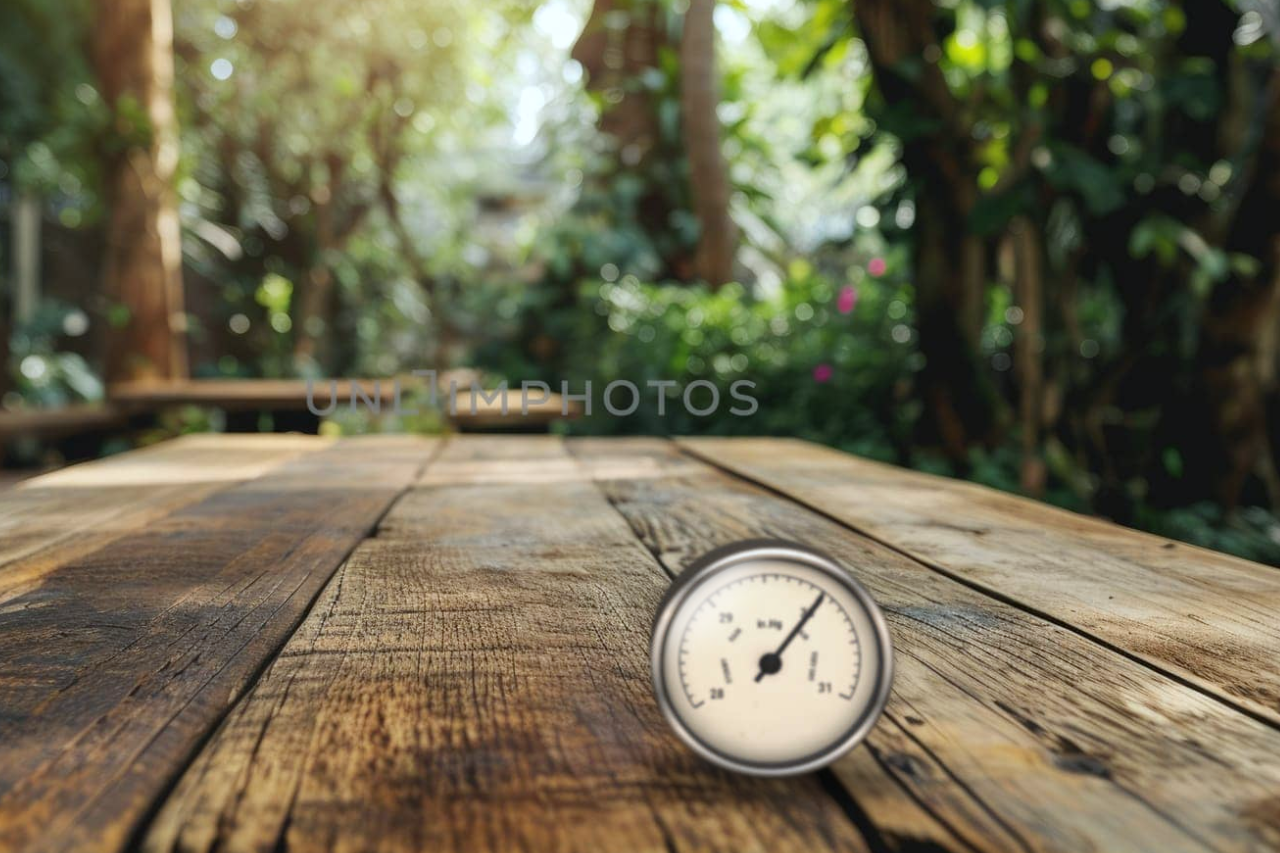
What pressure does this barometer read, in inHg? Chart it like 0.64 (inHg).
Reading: 30 (inHg)
